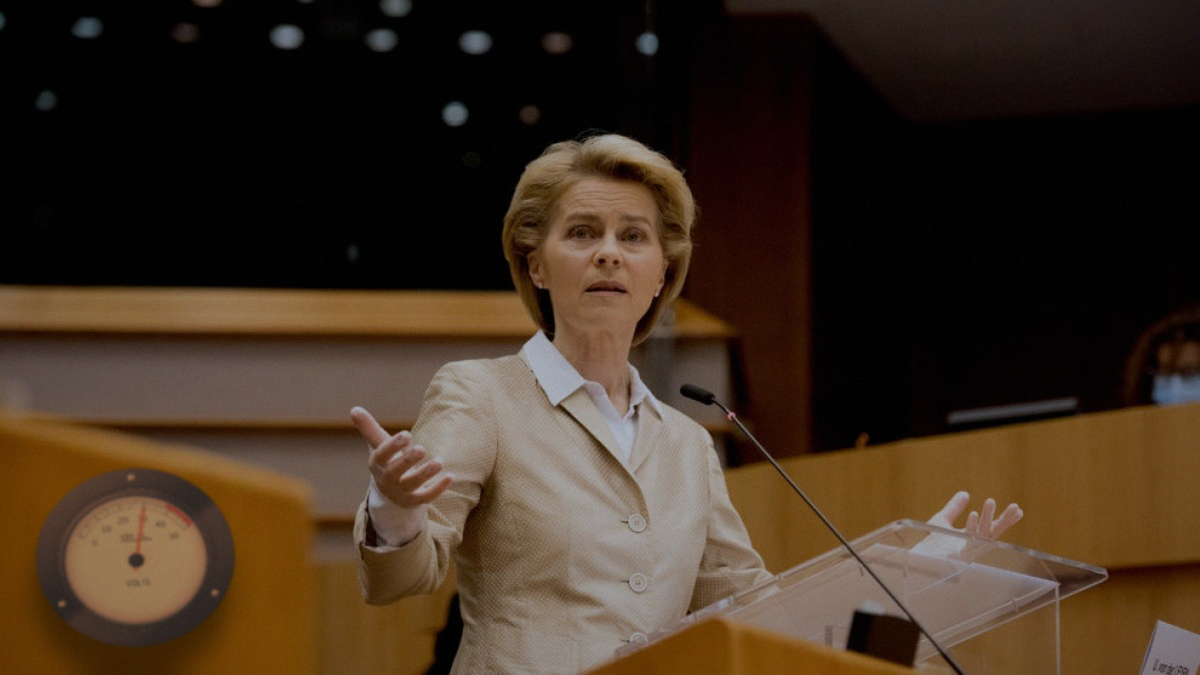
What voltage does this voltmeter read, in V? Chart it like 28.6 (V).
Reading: 30 (V)
